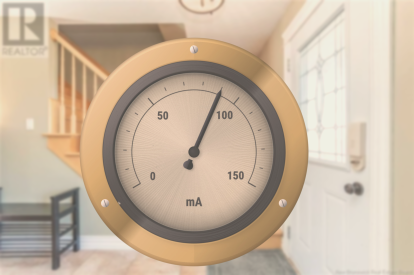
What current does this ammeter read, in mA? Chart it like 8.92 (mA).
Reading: 90 (mA)
